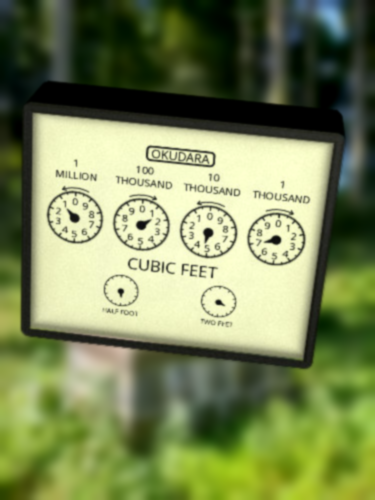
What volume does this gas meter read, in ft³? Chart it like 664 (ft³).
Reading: 114700 (ft³)
